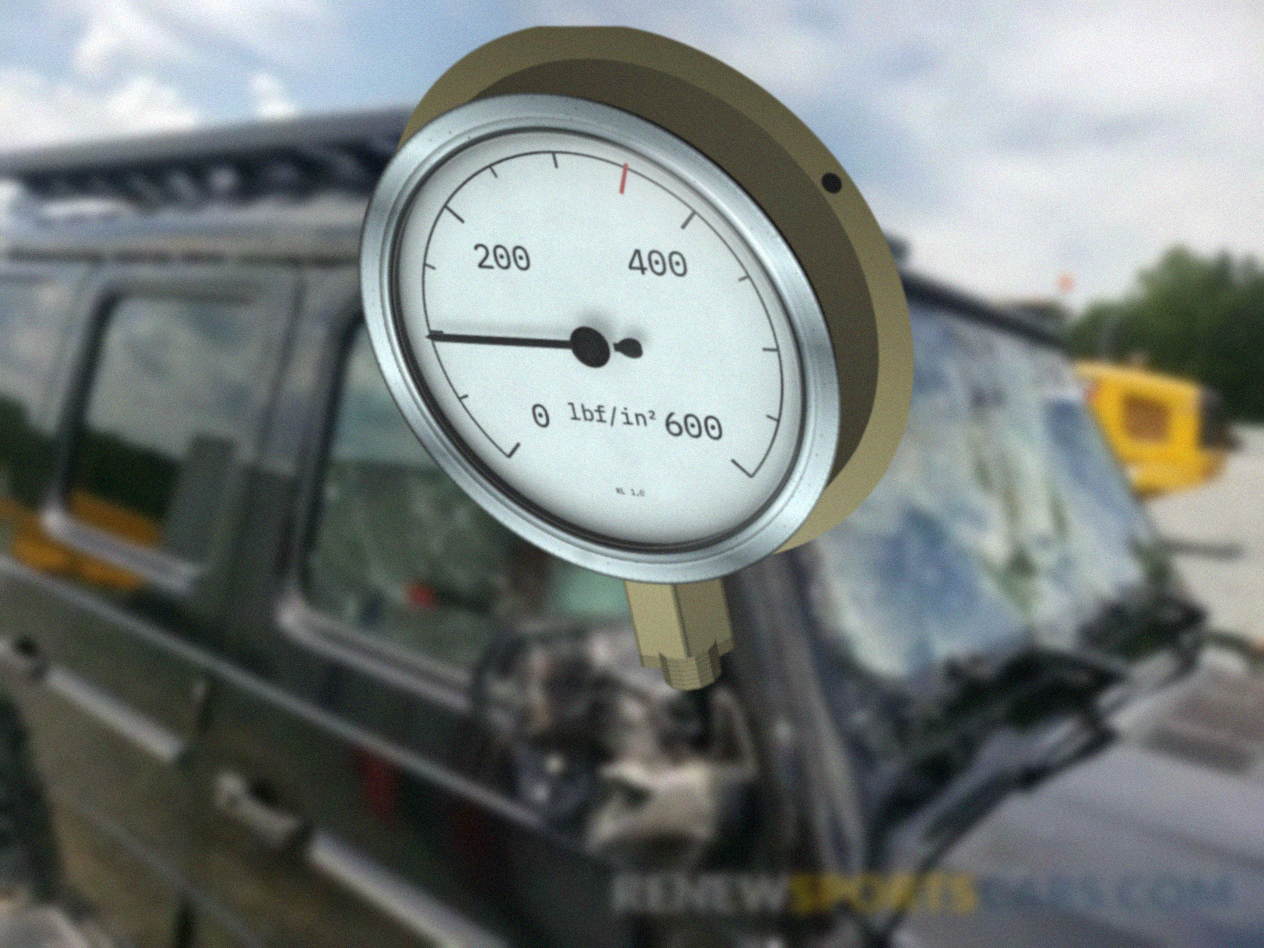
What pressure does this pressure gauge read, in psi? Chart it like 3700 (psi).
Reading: 100 (psi)
